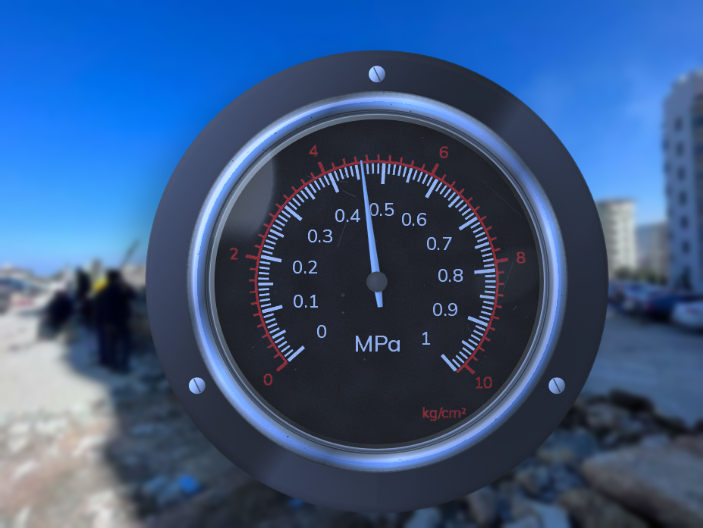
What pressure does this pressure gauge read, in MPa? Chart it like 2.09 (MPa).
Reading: 0.46 (MPa)
